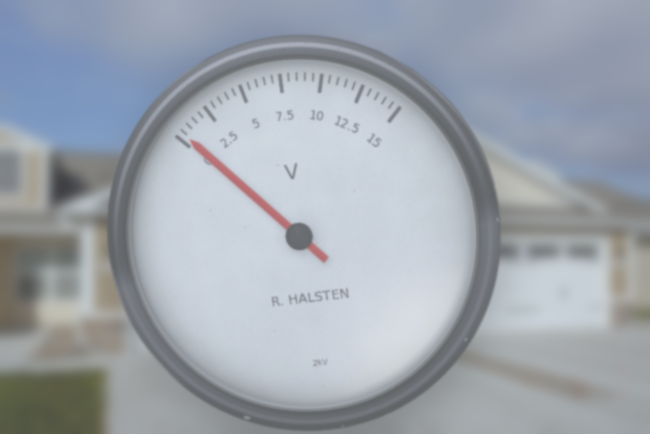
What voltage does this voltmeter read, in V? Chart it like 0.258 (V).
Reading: 0.5 (V)
